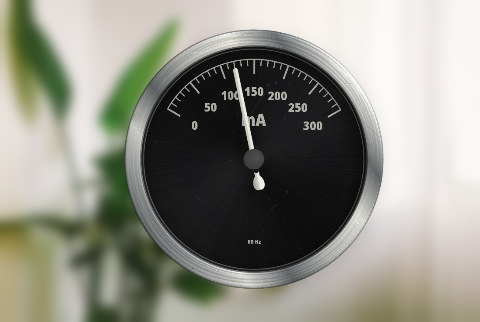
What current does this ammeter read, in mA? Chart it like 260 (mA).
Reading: 120 (mA)
